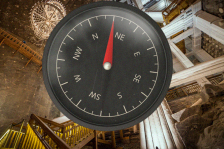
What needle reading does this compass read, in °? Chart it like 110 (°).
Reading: 30 (°)
